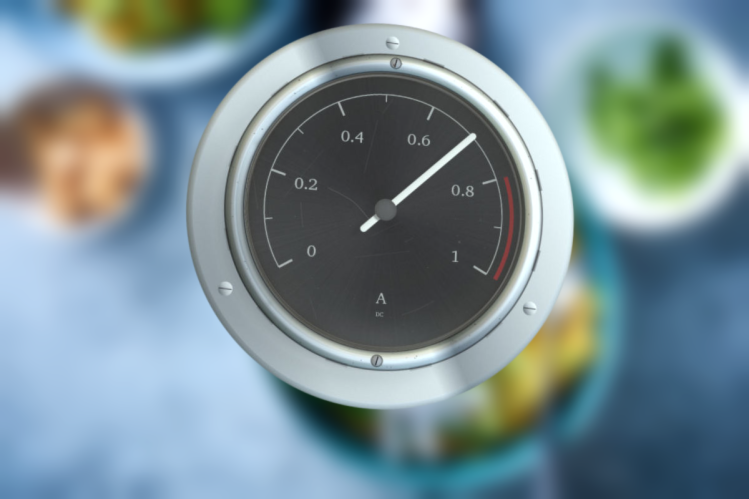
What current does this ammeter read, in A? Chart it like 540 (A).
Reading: 0.7 (A)
